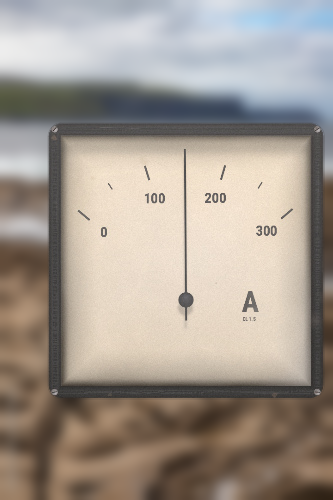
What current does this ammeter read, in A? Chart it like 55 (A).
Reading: 150 (A)
